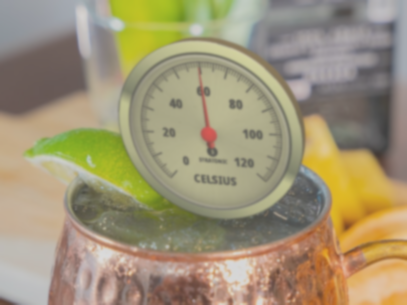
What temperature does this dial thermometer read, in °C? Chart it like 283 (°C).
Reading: 60 (°C)
